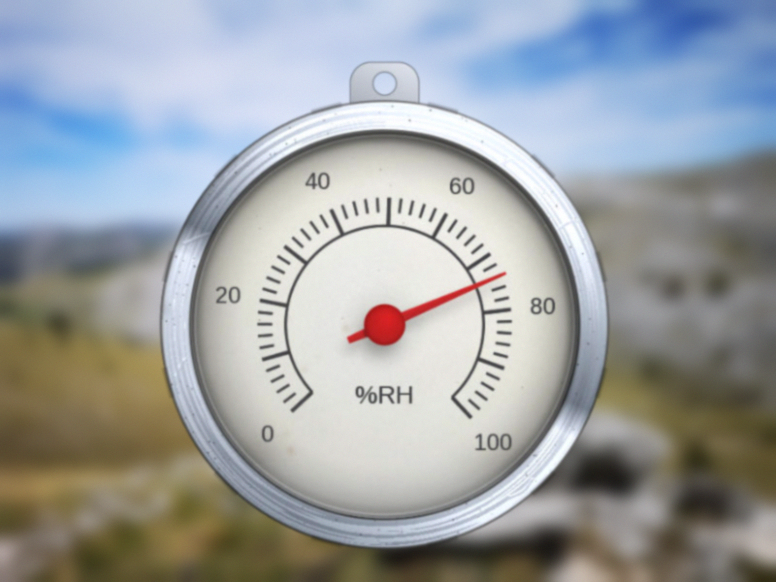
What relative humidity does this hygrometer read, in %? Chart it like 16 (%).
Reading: 74 (%)
